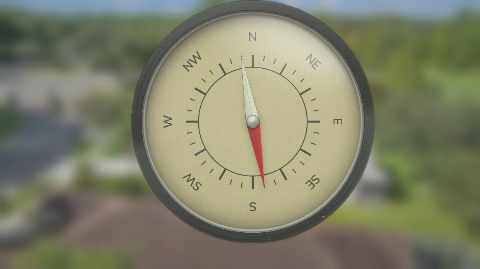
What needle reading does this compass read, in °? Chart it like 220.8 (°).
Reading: 170 (°)
